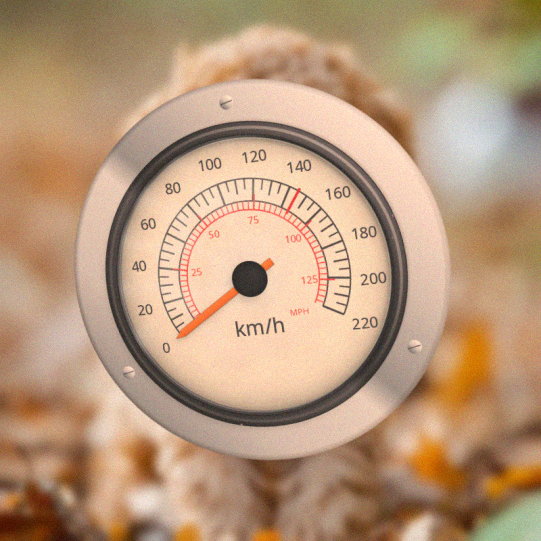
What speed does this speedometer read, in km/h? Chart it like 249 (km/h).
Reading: 0 (km/h)
